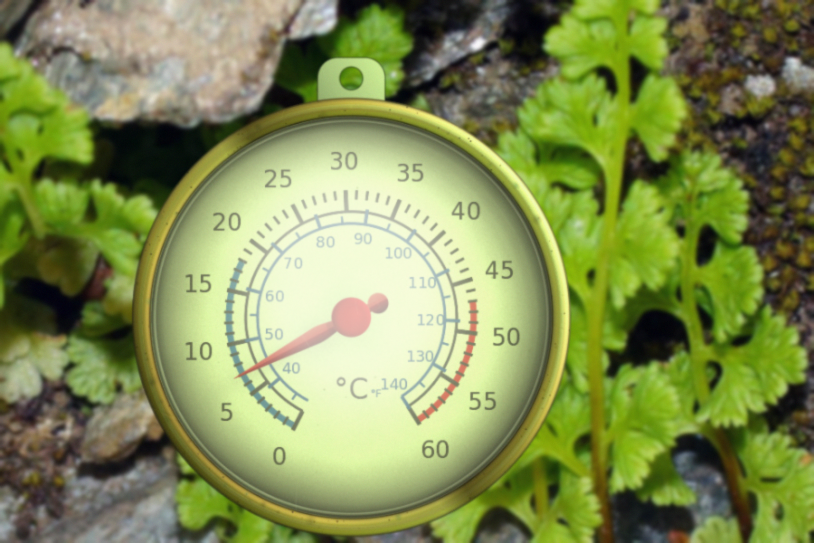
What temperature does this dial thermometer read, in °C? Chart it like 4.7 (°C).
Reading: 7 (°C)
